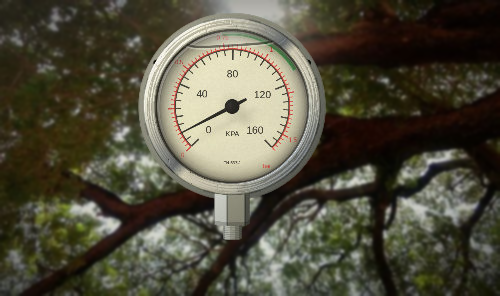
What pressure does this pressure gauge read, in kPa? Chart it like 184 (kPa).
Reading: 10 (kPa)
